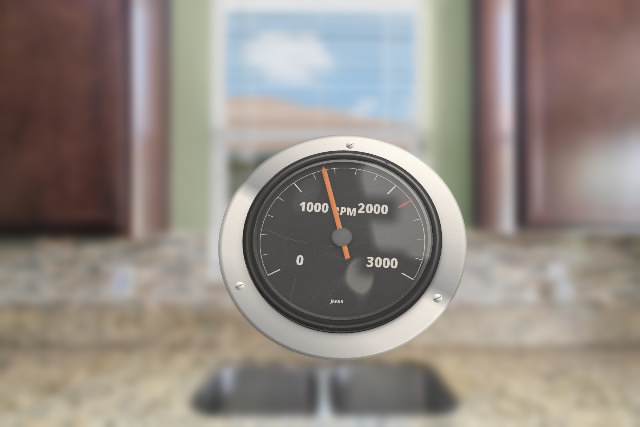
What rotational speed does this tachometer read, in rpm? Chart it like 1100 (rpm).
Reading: 1300 (rpm)
